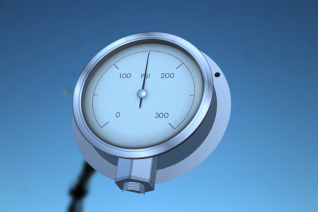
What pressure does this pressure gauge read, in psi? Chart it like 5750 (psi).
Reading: 150 (psi)
